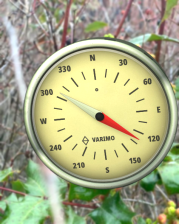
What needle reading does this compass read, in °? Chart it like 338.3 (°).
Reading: 127.5 (°)
